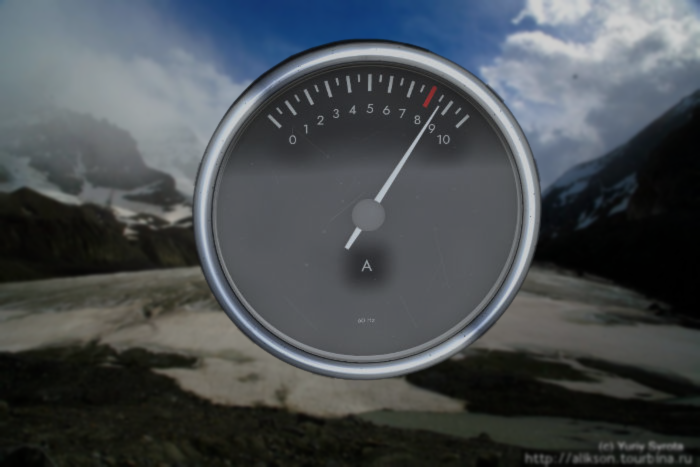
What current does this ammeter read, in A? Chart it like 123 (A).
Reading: 8.5 (A)
